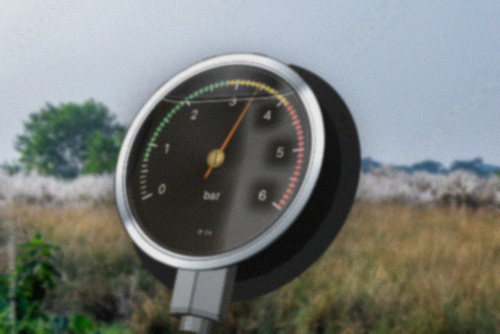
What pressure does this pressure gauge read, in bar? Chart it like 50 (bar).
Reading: 3.5 (bar)
